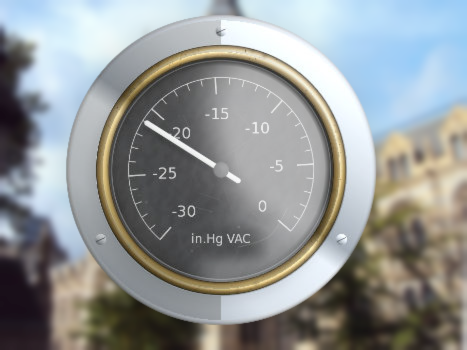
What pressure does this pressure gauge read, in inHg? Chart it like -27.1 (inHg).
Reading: -21 (inHg)
